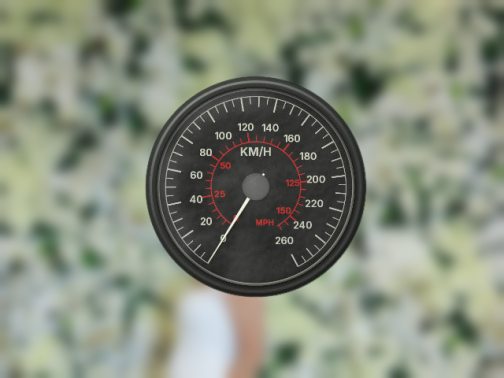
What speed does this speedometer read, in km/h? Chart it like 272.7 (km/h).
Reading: 0 (km/h)
